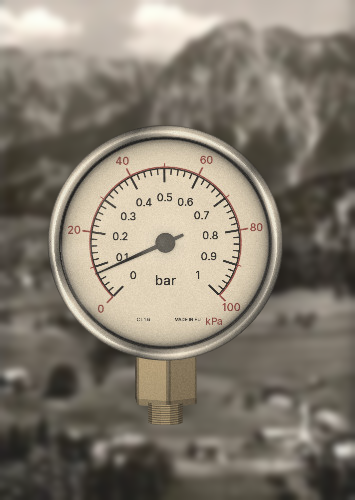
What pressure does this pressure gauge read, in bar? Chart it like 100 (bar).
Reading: 0.08 (bar)
